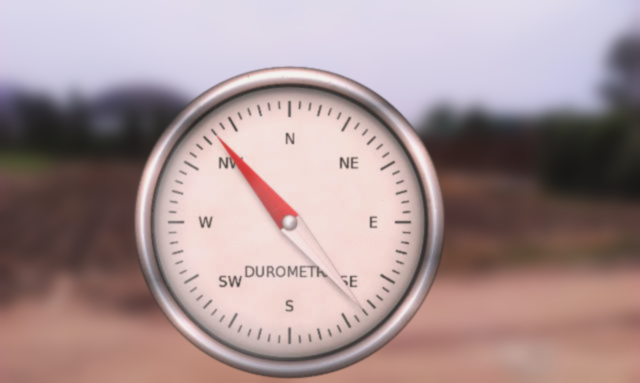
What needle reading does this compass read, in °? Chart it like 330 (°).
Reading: 320 (°)
